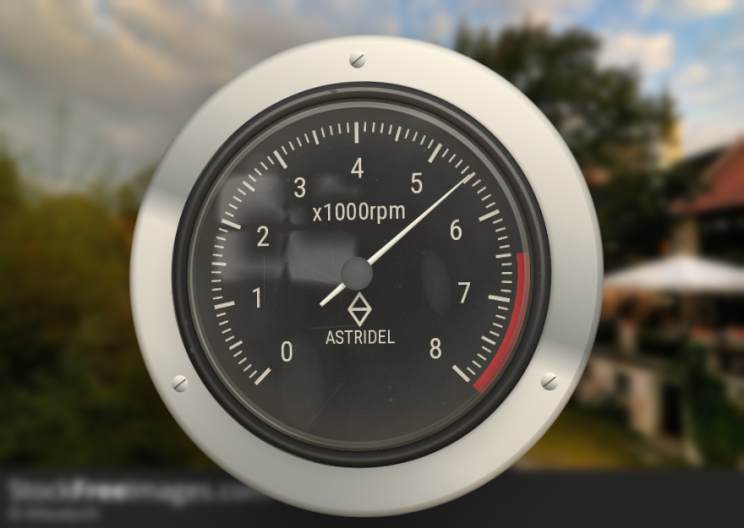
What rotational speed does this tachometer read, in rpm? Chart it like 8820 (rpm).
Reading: 5500 (rpm)
